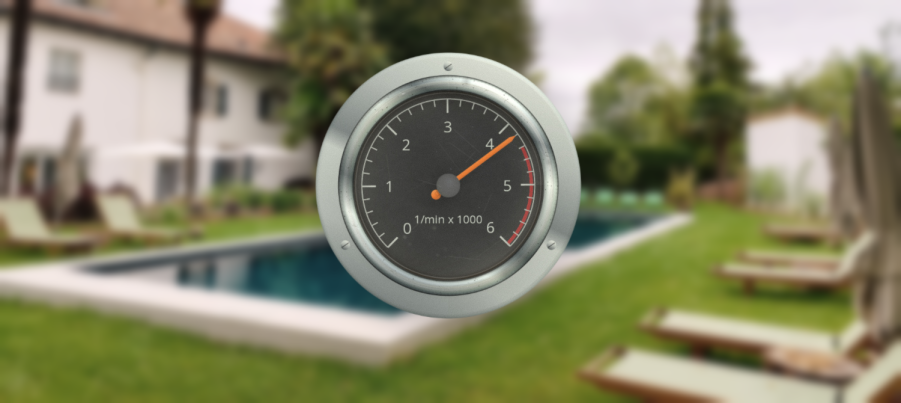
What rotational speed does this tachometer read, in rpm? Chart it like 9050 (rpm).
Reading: 4200 (rpm)
